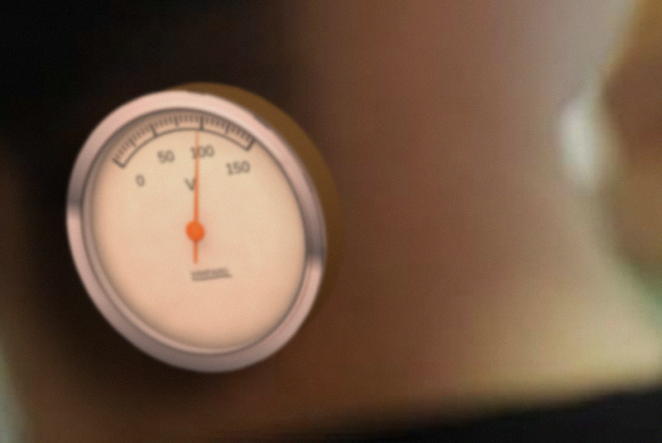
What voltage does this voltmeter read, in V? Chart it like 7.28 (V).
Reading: 100 (V)
